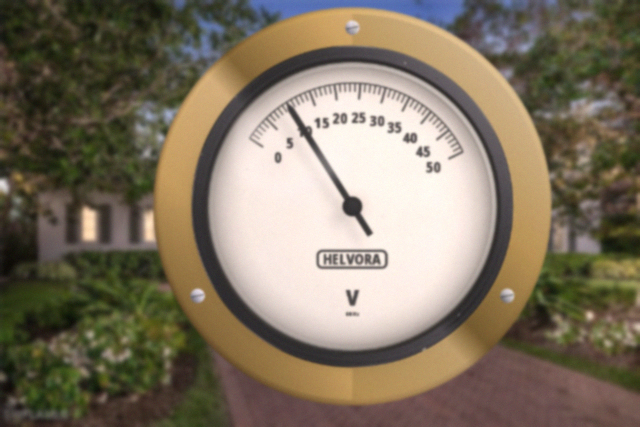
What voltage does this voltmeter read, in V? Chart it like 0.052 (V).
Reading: 10 (V)
